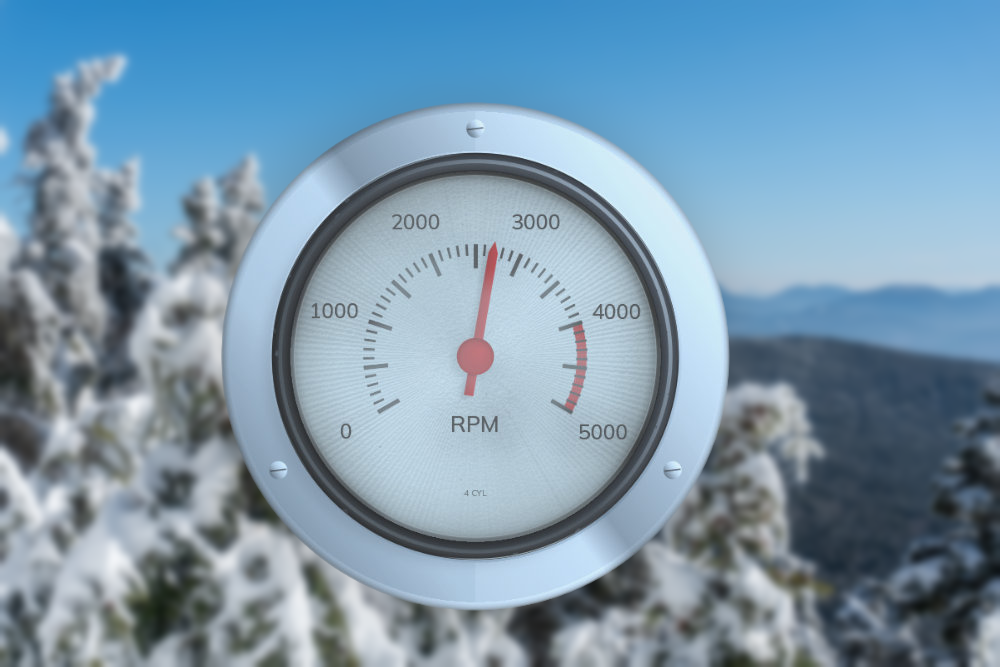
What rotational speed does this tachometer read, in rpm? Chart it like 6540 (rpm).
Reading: 2700 (rpm)
